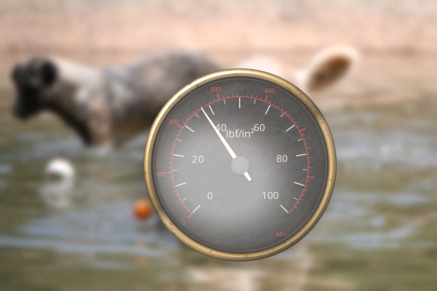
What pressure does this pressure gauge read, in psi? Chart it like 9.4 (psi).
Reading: 37.5 (psi)
